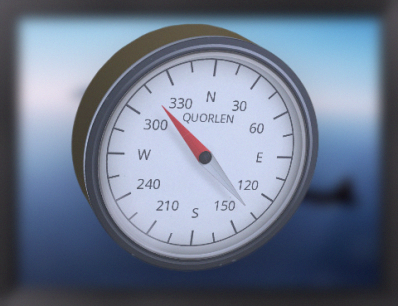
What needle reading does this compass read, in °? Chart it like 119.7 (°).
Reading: 315 (°)
